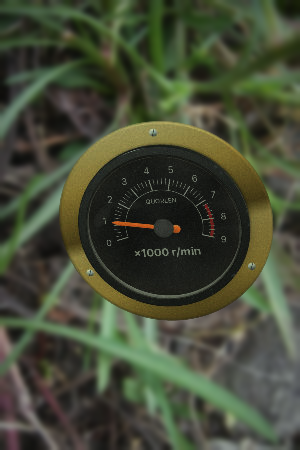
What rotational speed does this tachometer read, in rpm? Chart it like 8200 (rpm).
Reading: 1000 (rpm)
